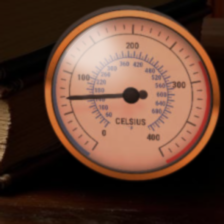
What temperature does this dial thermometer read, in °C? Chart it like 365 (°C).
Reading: 70 (°C)
